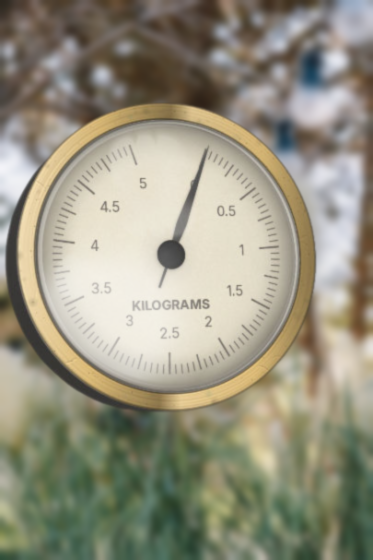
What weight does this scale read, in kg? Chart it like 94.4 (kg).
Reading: 0 (kg)
